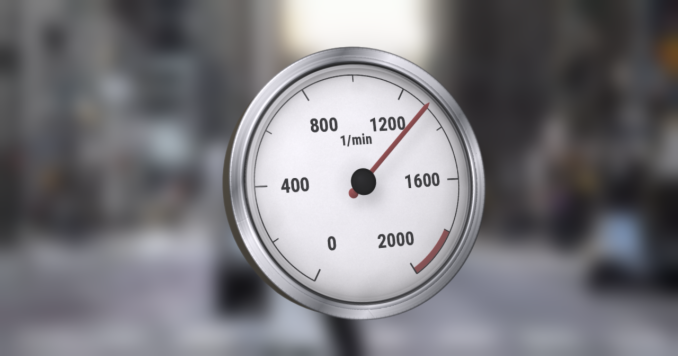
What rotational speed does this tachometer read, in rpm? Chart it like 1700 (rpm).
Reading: 1300 (rpm)
